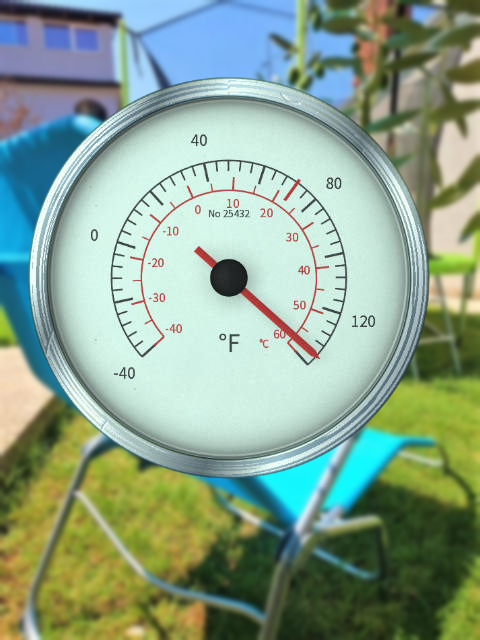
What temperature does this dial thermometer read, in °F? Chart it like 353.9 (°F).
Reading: 136 (°F)
